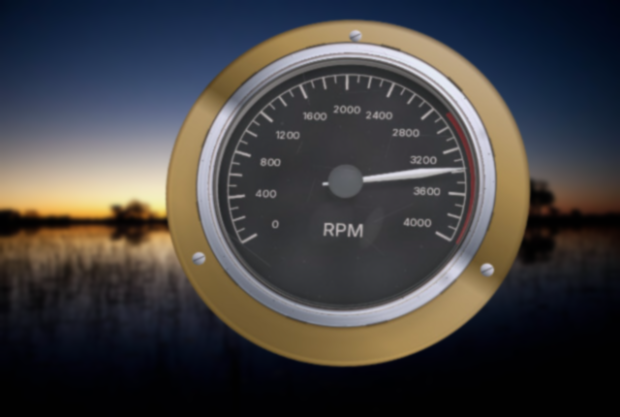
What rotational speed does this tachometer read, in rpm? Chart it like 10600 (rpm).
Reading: 3400 (rpm)
